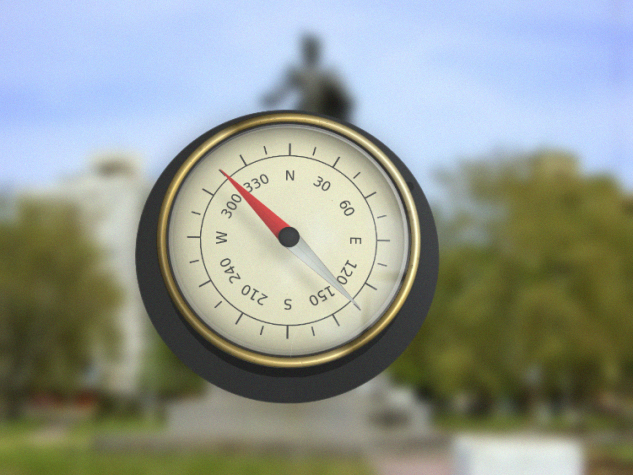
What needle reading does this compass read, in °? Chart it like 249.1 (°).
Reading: 315 (°)
